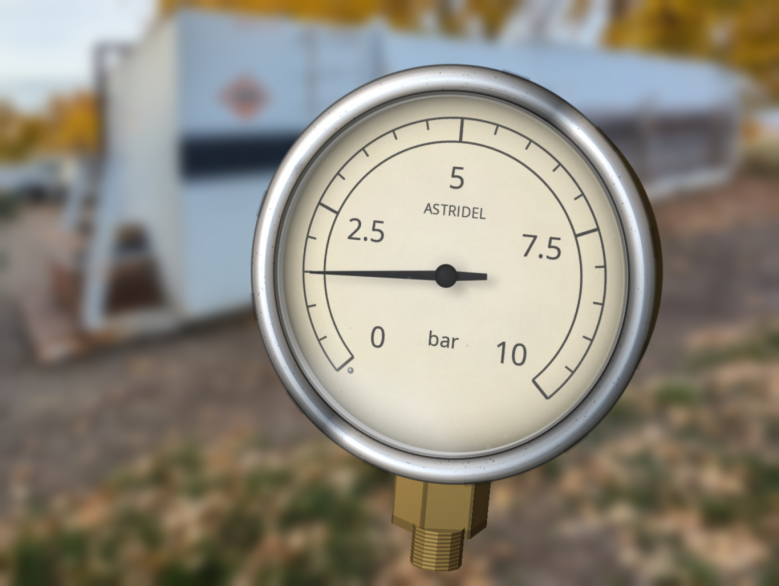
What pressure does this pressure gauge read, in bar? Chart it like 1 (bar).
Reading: 1.5 (bar)
